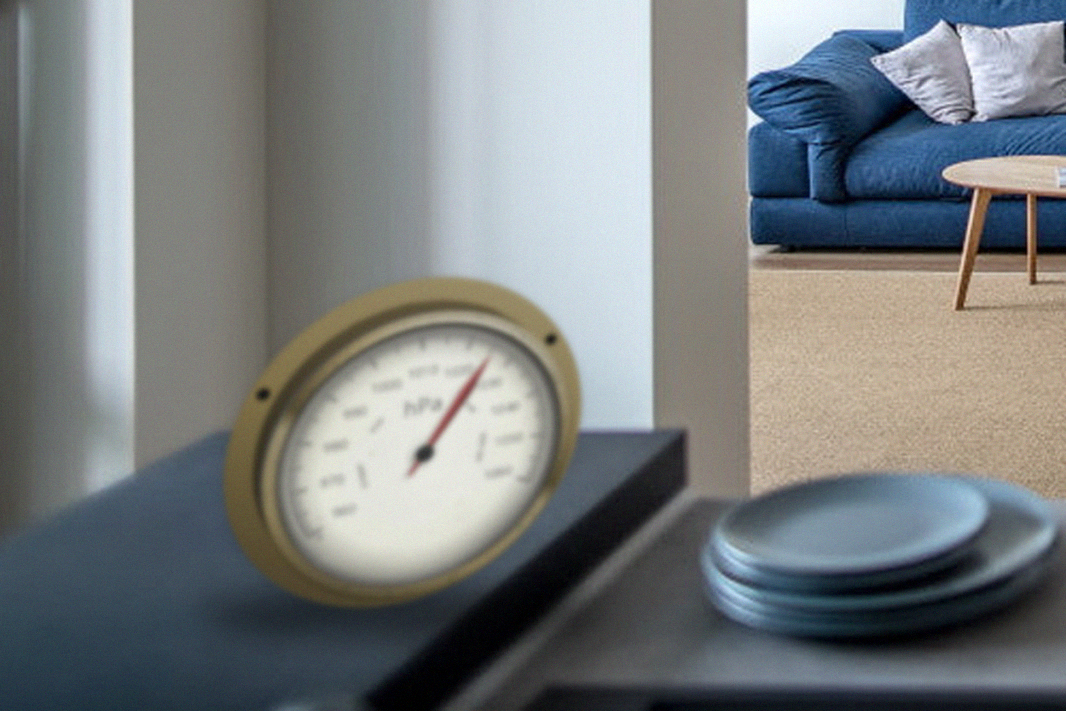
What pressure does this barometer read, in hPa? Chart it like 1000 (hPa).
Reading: 1025 (hPa)
